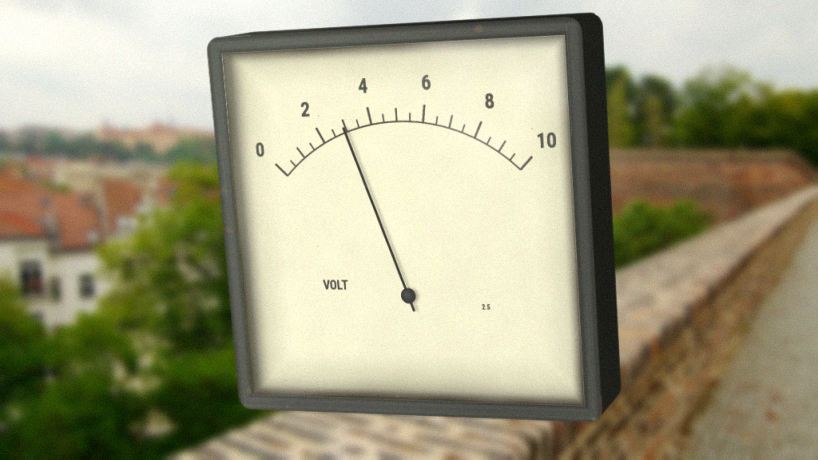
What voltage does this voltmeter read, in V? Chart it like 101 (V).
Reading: 3 (V)
